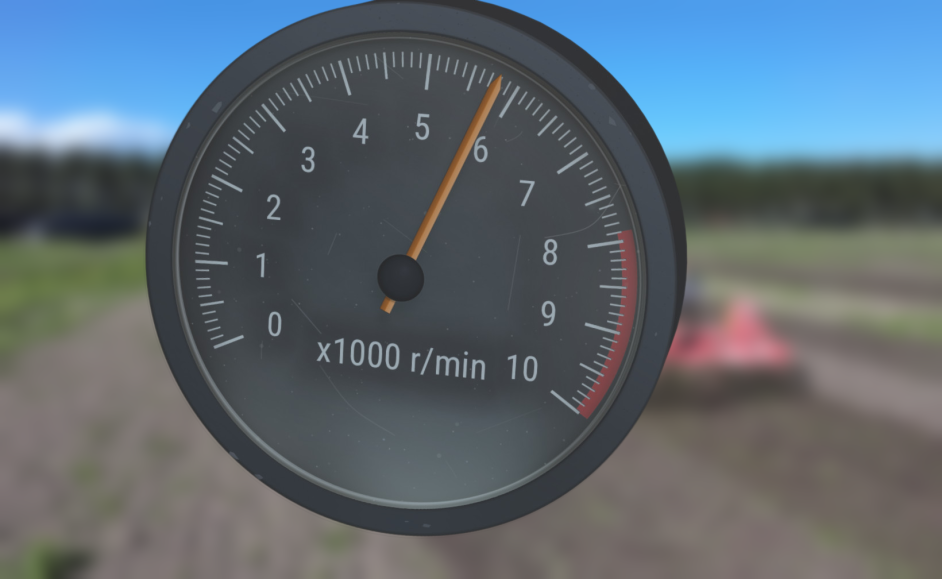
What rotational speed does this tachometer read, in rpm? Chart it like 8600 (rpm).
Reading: 5800 (rpm)
